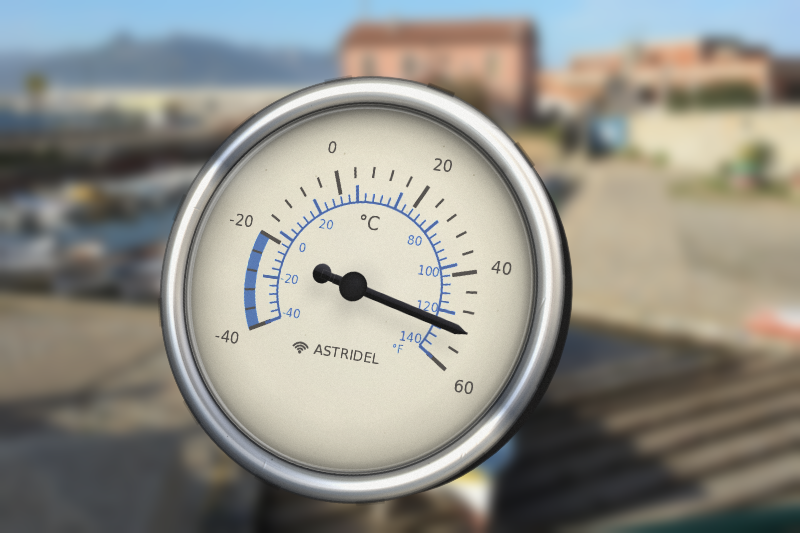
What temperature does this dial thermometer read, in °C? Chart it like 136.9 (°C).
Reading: 52 (°C)
